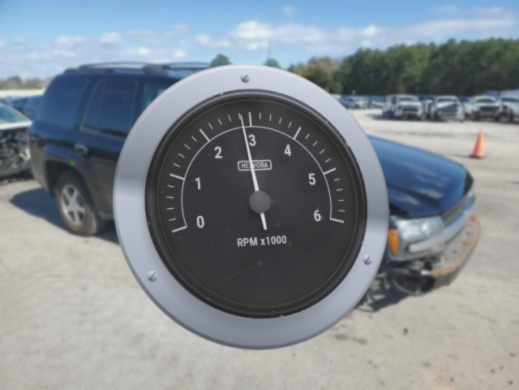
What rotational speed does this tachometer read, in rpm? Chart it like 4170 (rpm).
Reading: 2800 (rpm)
